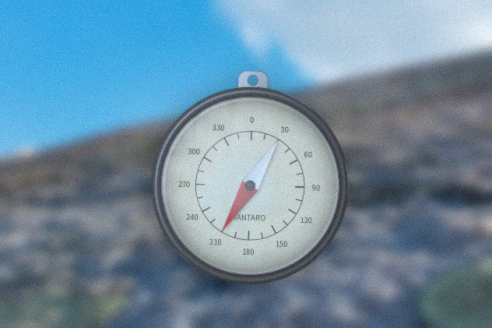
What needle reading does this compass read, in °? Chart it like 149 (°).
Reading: 210 (°)
